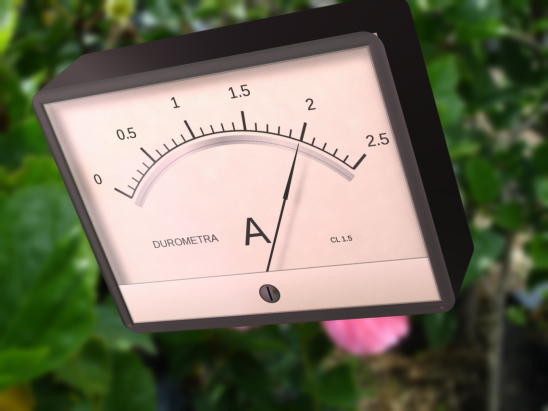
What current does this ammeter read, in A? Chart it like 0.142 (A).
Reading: 2 (A)
